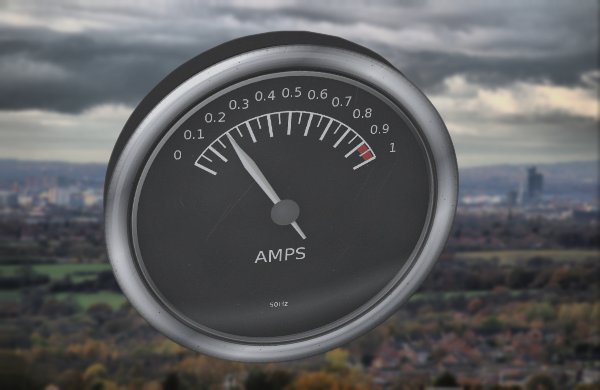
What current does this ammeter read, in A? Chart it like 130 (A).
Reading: 0.2 (A)
